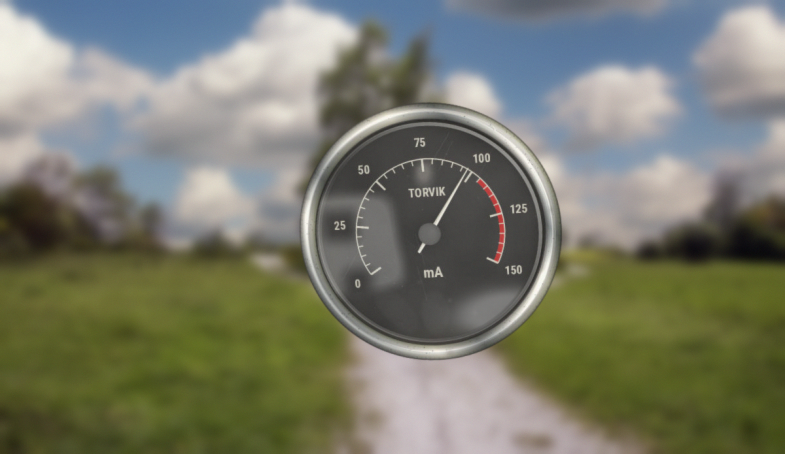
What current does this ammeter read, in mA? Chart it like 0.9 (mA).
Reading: 97.5 (mA)
